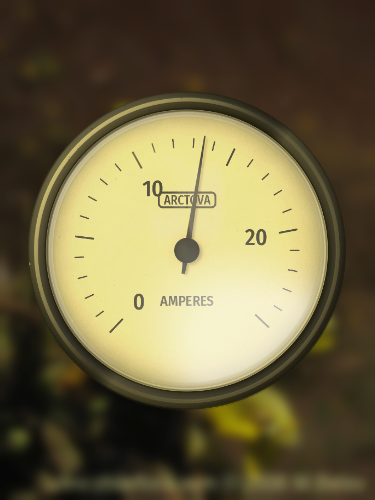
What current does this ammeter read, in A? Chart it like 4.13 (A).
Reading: 13.5 (A)
